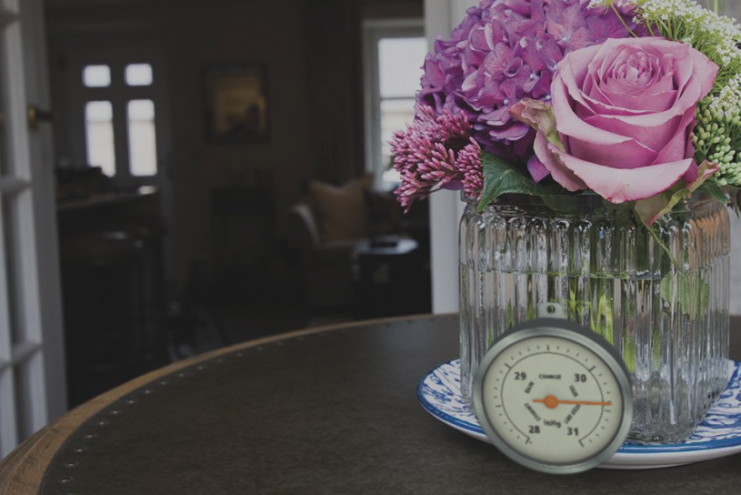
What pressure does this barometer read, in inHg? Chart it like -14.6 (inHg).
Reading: 30.4 (inHg)
